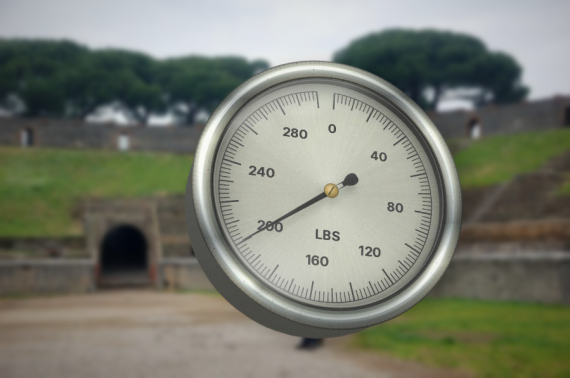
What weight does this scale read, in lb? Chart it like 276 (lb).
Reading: 200 (lb)
